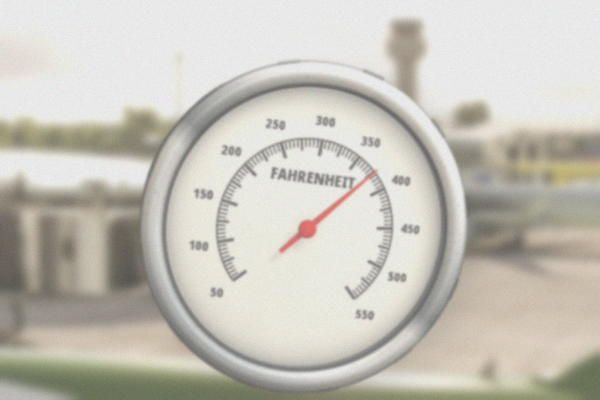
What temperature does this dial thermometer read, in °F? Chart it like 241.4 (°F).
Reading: 375 (°F)
